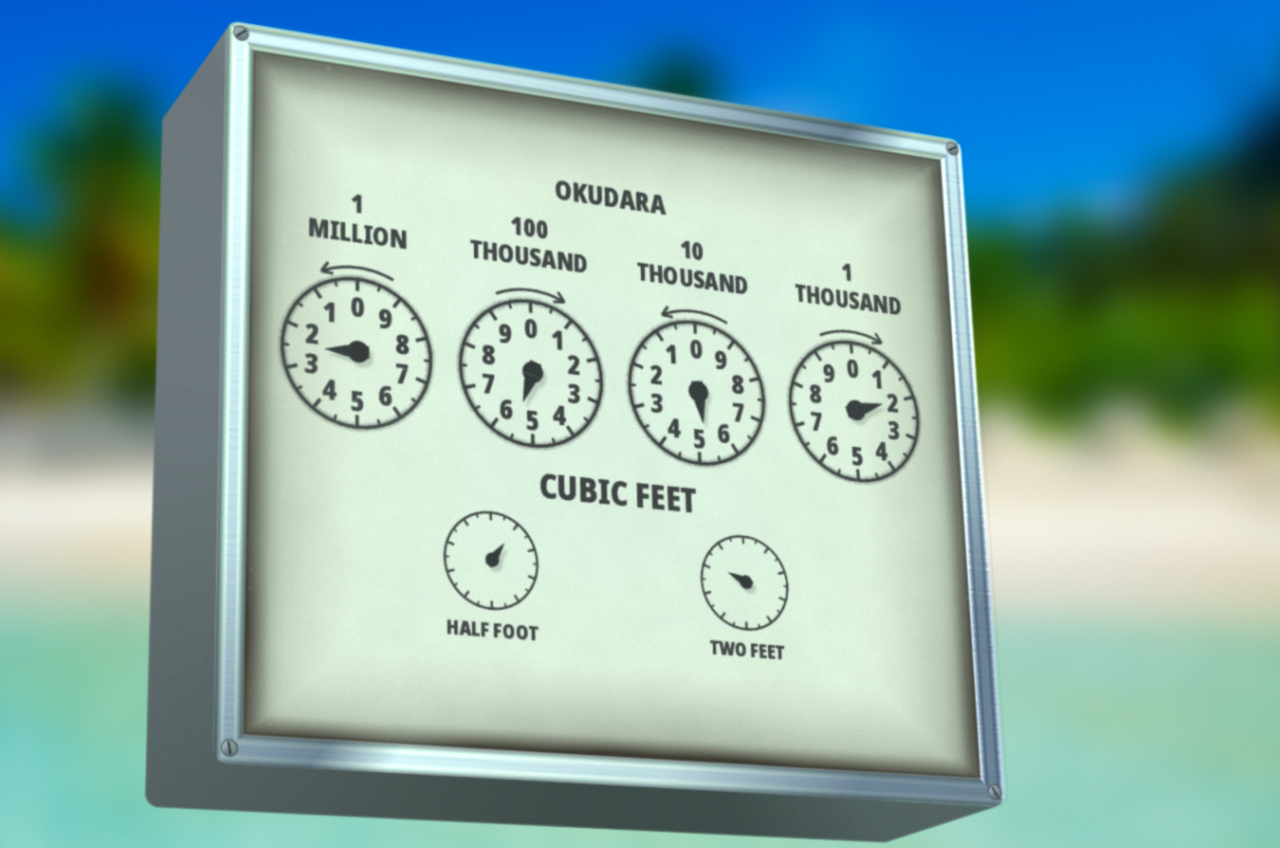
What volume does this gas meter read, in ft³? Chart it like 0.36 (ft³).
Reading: 255200 (ft³)
